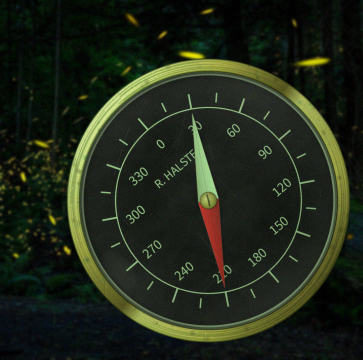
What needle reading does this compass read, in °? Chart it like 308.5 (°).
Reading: 210 (°)
